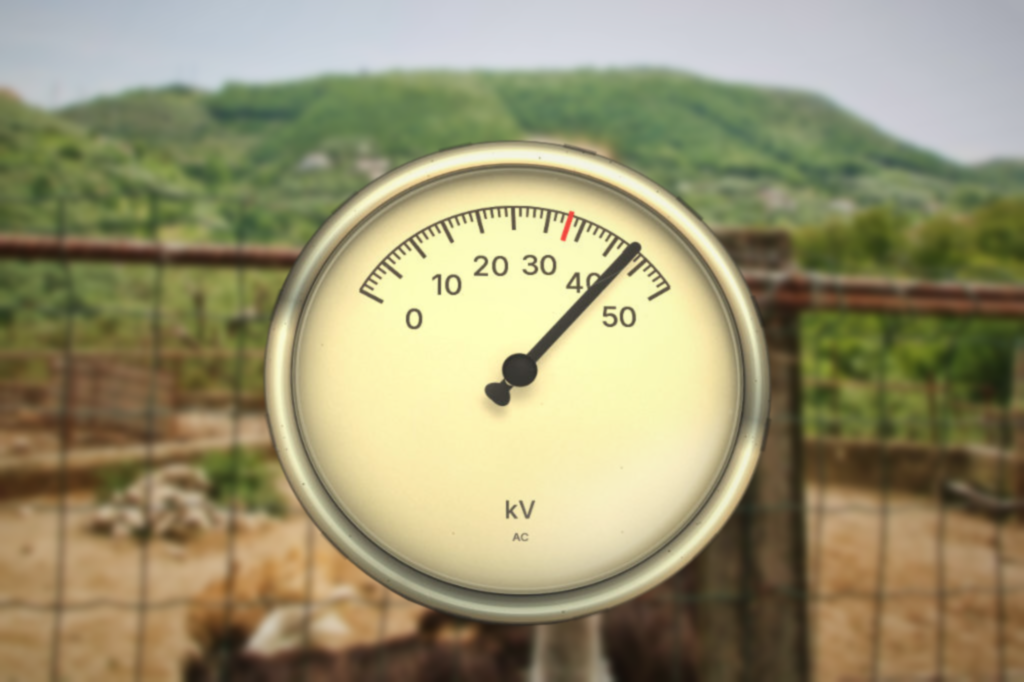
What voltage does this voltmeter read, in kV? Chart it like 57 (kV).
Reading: 43 (kV)
